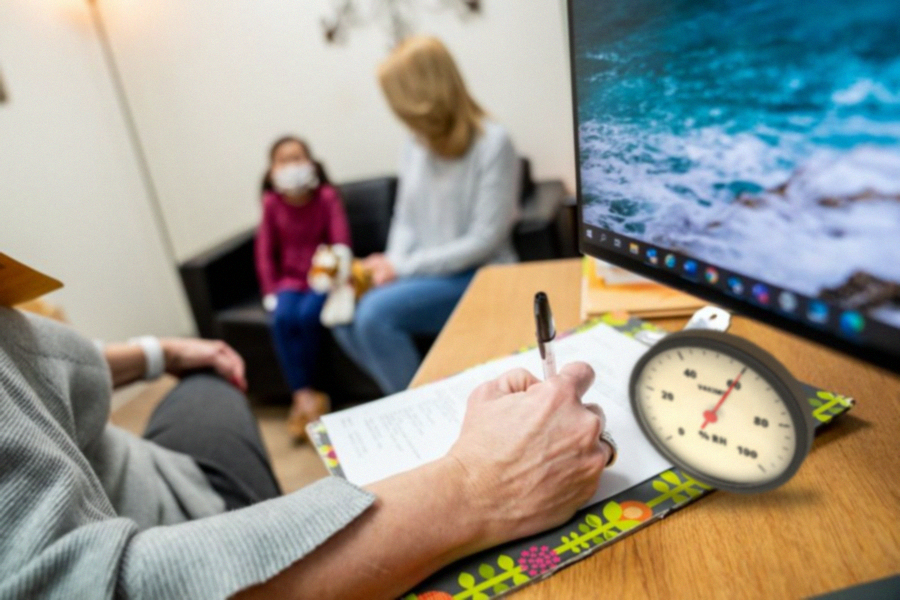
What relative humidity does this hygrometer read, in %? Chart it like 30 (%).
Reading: 60 (%)
